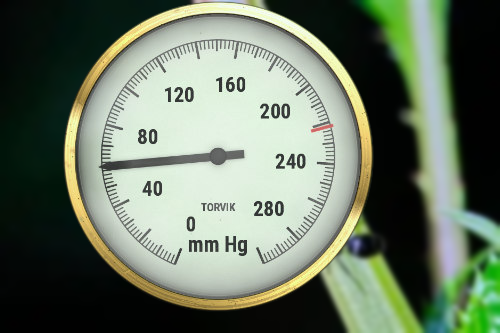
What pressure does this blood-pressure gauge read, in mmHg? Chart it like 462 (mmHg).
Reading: 60 (mmHg)
